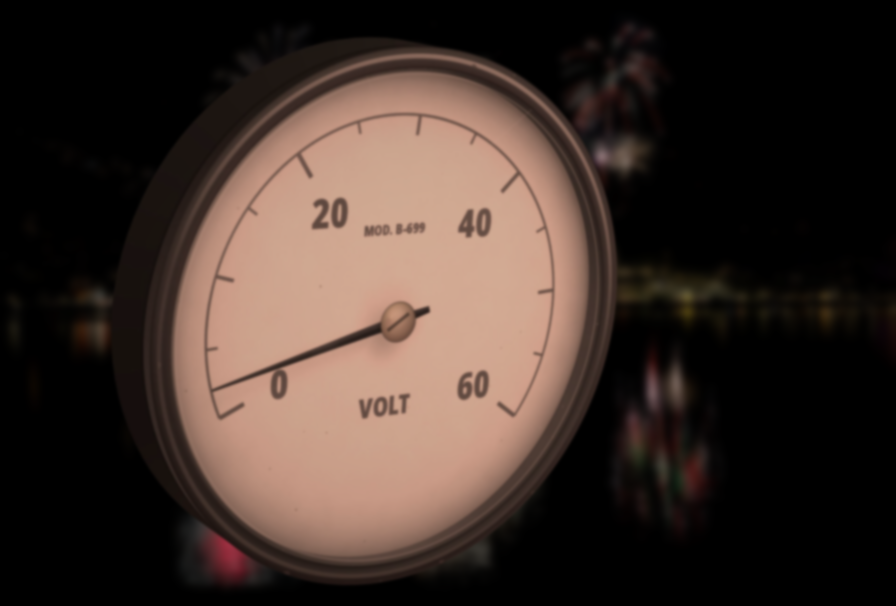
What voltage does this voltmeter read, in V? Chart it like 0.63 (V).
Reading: 2.5 (V)
